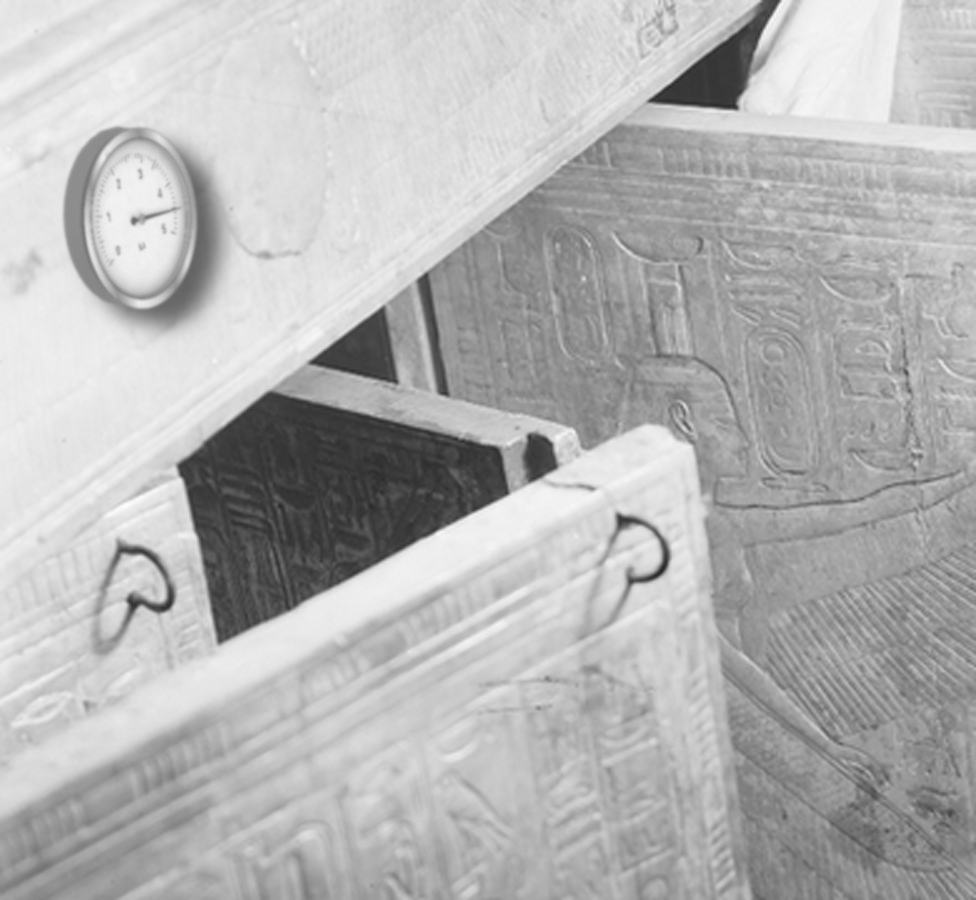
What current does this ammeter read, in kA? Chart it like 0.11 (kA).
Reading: 4.5 (kA)
